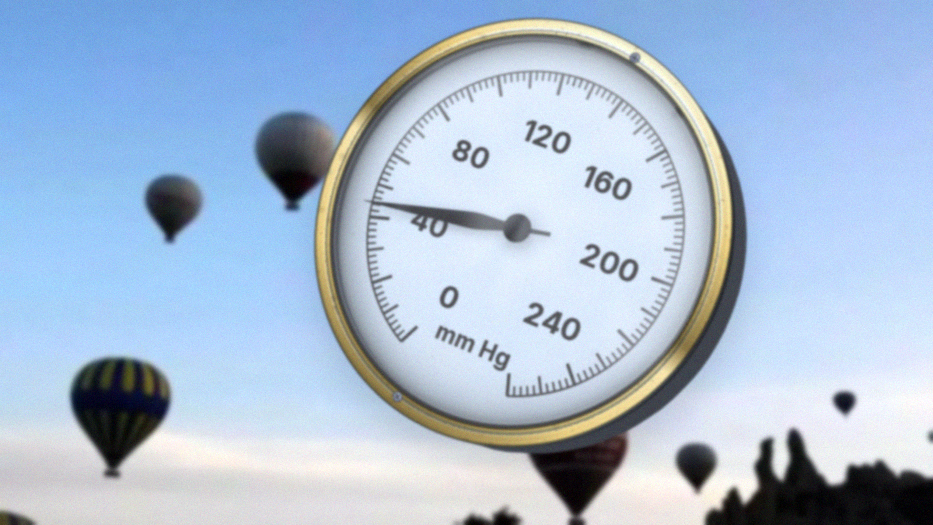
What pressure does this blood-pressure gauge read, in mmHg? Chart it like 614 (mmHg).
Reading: 44 (mmHg)
